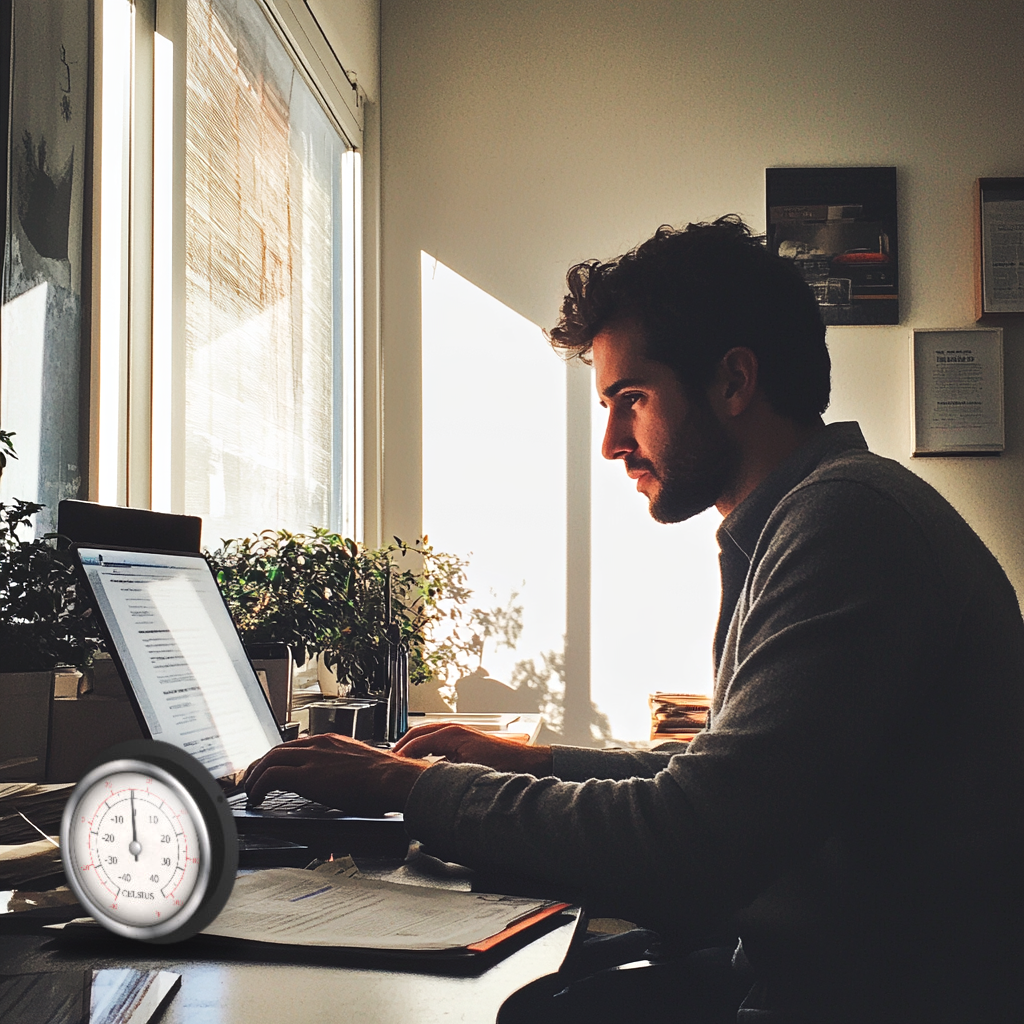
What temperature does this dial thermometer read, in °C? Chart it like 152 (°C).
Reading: 0 (°C)
